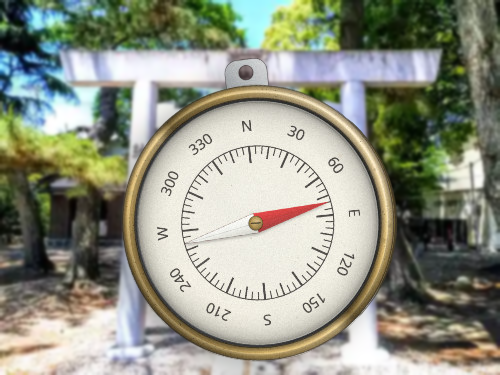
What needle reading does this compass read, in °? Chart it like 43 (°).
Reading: 80 (°)
